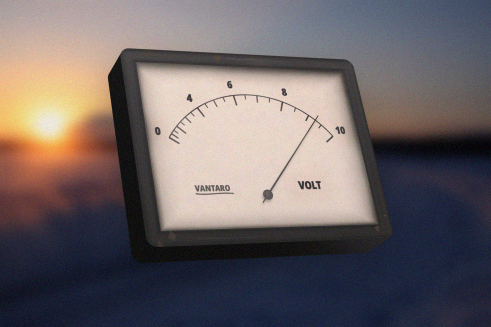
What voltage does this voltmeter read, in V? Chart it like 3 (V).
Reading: 9.25 (V)
